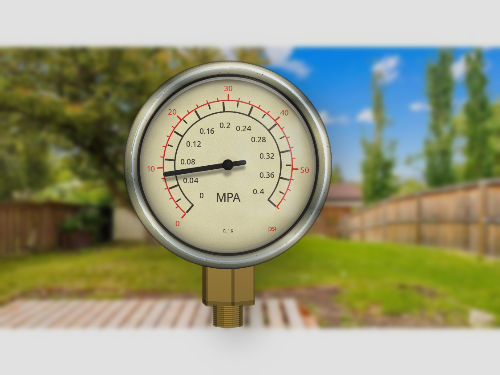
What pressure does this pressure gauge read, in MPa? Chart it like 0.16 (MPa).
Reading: 0.06 (MPa)
